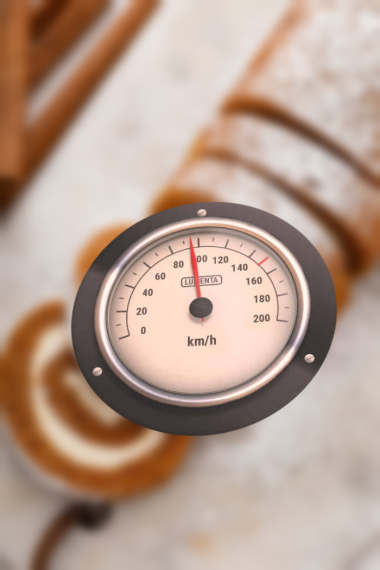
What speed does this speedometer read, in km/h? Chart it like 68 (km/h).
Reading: 95 (km/h)
